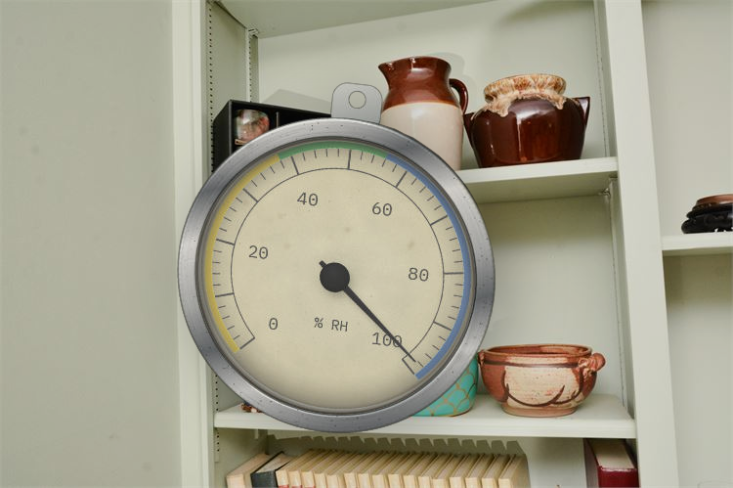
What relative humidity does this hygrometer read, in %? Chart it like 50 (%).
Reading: 98 (%)
